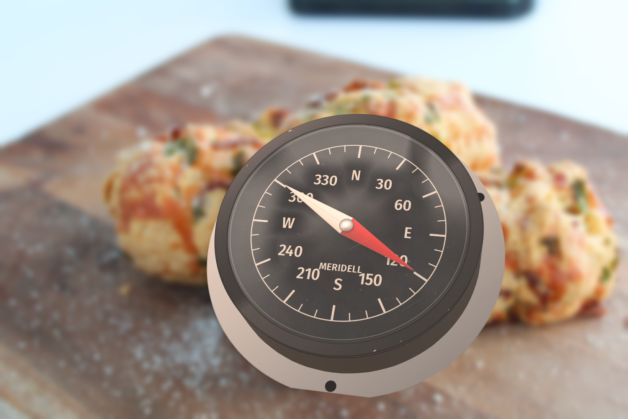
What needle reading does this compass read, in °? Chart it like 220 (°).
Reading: 120 (°)
